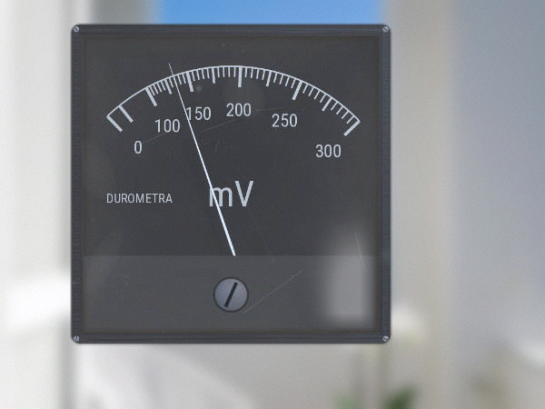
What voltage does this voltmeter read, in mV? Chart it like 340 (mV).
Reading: 135 (mV)
